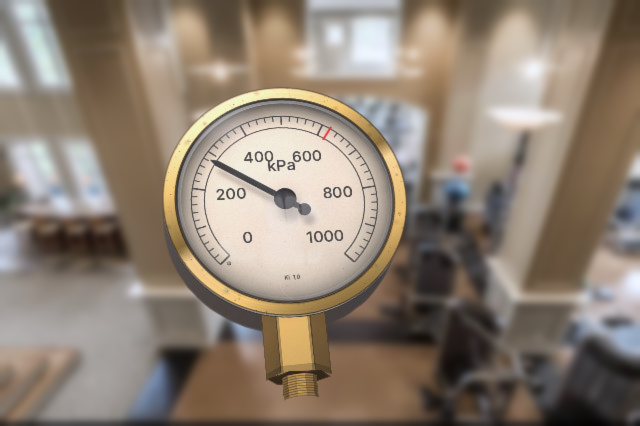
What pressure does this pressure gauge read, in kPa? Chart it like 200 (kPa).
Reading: 280 (kPa)
